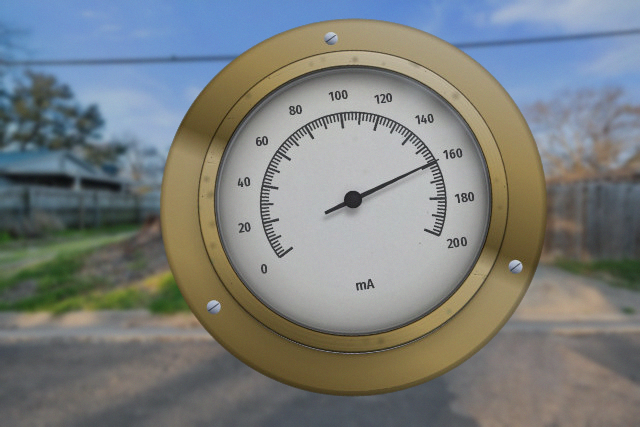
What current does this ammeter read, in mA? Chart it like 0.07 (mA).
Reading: 160 (mA)
